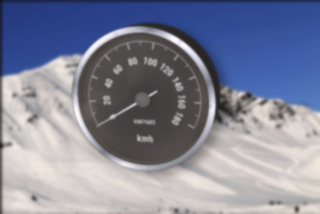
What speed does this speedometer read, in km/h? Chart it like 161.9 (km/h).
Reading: 0 (km/h)
